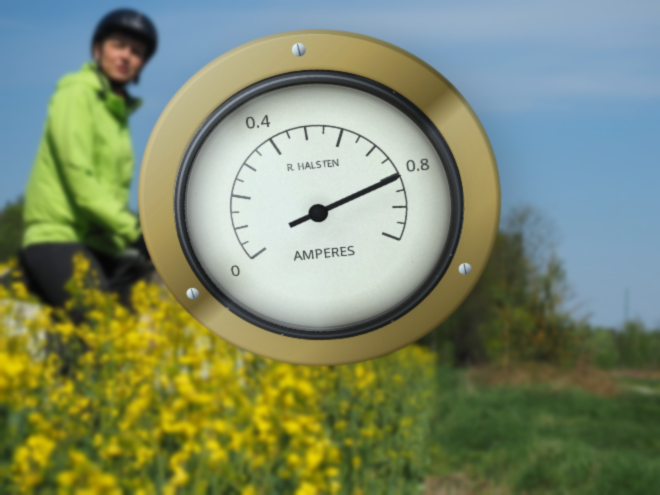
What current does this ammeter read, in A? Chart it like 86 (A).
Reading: 0.8 (A)
